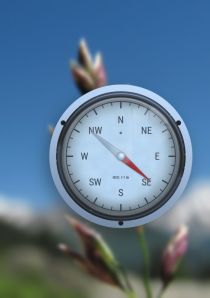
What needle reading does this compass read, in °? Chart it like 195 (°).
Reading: 130 (°)
